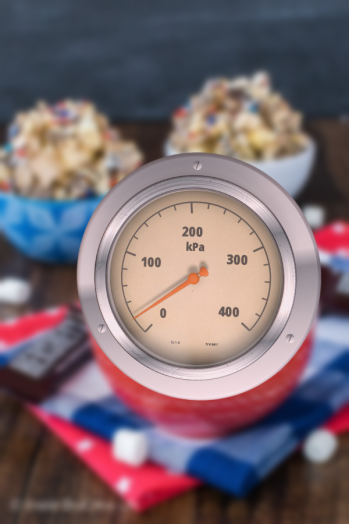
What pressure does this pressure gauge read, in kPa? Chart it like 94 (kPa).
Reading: 20 (kPa)
